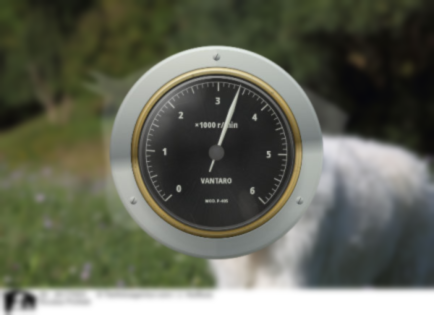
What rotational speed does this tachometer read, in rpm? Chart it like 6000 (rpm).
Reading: 3400 (rpm)
